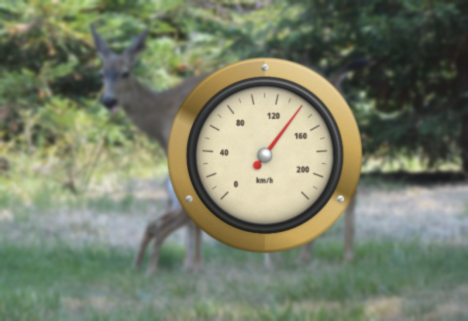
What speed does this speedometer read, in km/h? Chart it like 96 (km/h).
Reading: 140 (km/h)
